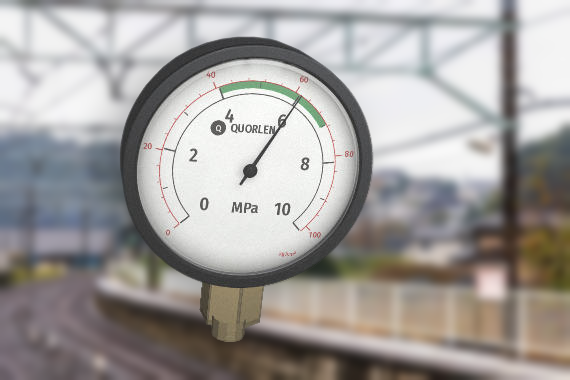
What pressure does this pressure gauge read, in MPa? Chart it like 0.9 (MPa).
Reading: 6 (MPa)
